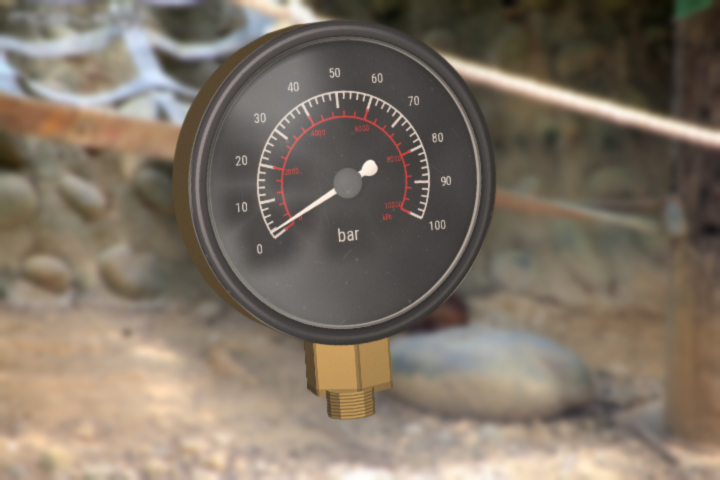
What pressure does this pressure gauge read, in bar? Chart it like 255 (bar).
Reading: 2 (bar)
